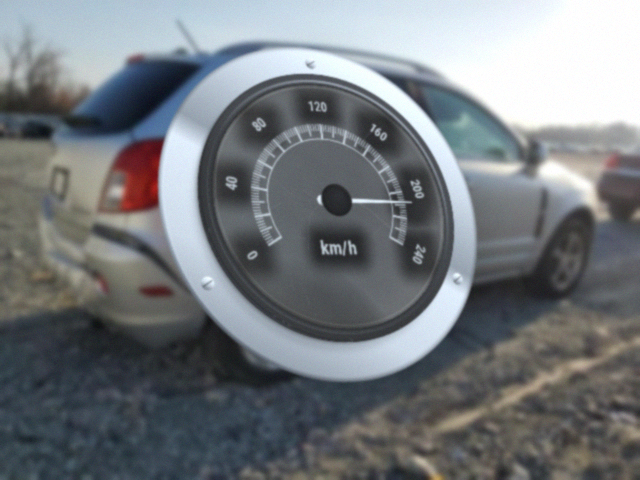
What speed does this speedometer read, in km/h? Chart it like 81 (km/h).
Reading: 210 (km/h)
